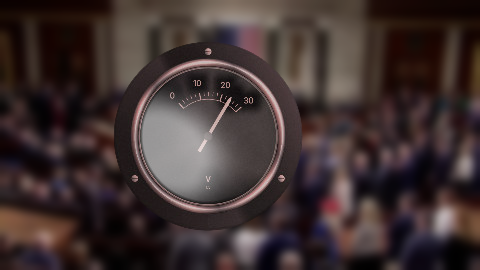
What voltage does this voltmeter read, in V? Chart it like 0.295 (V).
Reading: 24 (V)
